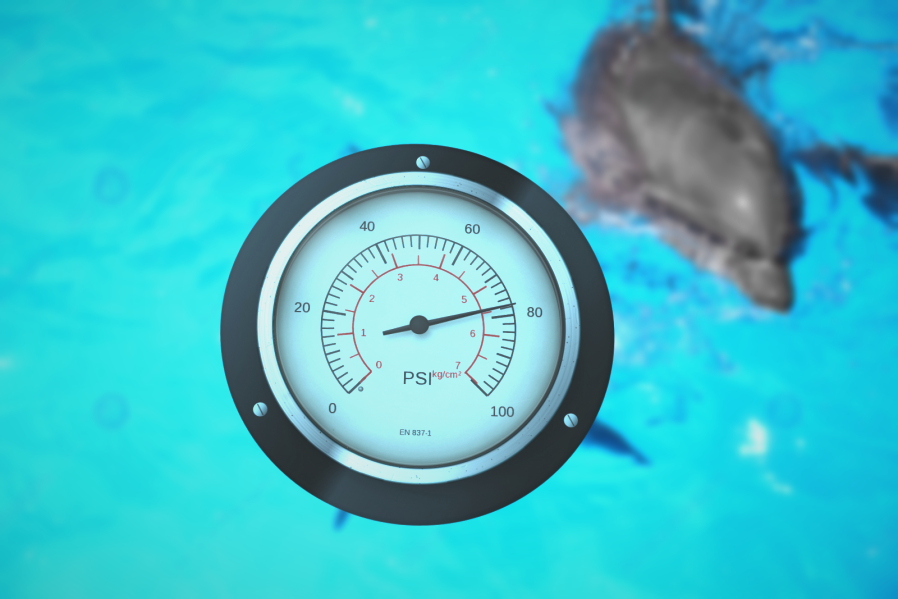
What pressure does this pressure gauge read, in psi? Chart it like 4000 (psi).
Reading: 78 (psi)
